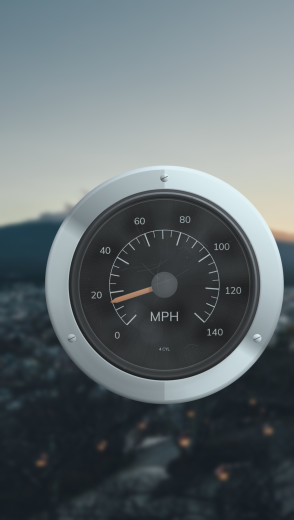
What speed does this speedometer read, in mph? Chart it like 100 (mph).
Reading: 15 (mph)
